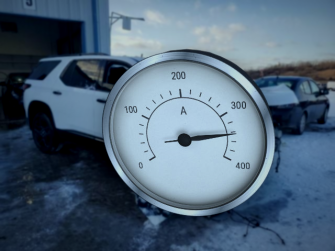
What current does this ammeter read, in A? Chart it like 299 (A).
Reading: 340 (A)
